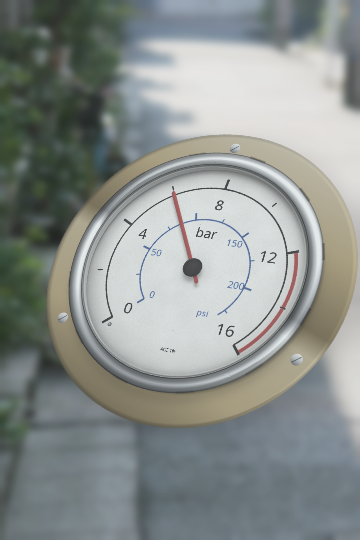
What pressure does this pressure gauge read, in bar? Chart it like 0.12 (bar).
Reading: 6 (bar)
